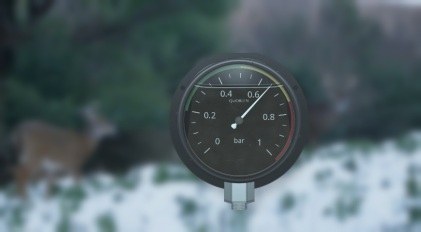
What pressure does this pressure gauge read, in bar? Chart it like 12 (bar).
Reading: 0.65 (bar)
